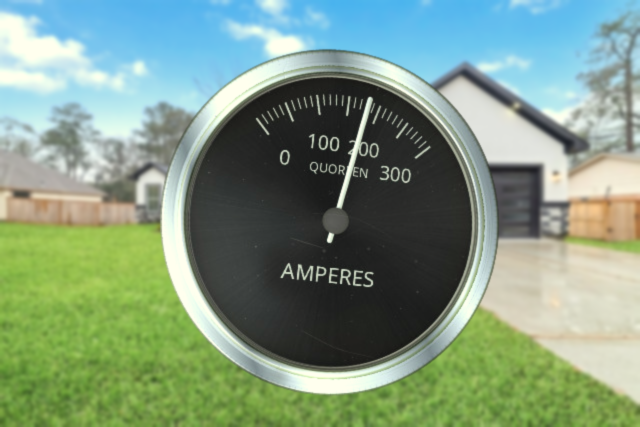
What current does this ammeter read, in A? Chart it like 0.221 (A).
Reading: 180 (A)
